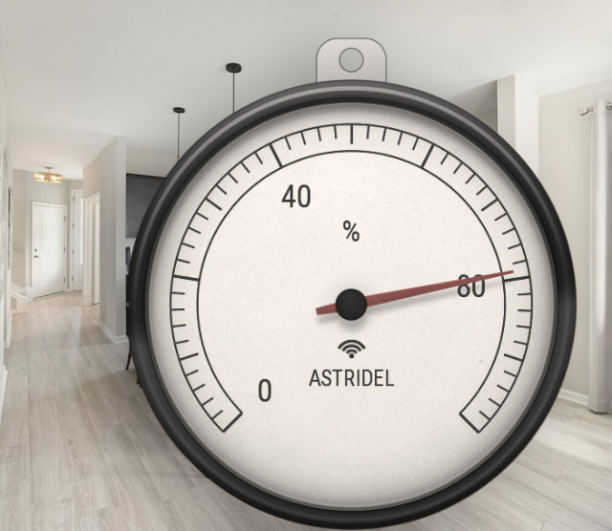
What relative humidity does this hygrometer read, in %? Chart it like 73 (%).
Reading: 79 (%)
